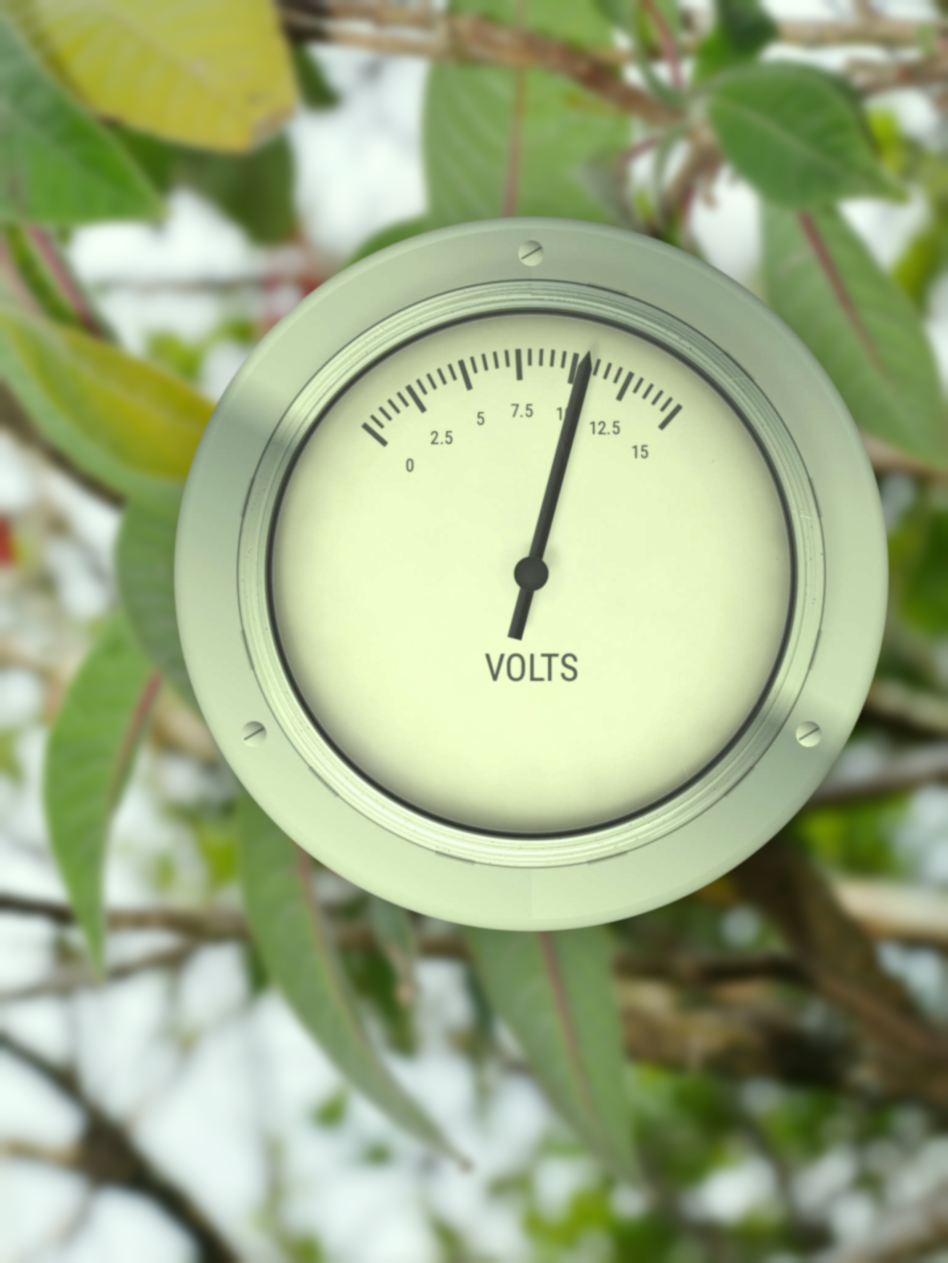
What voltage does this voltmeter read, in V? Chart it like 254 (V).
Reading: 10.5 (V)
